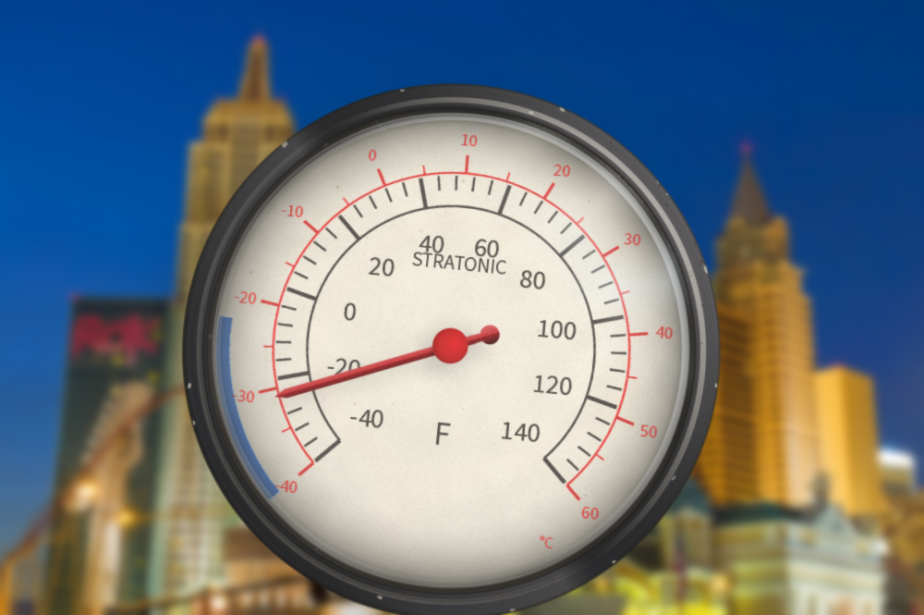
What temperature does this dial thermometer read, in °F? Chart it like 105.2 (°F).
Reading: -24 (°F)
